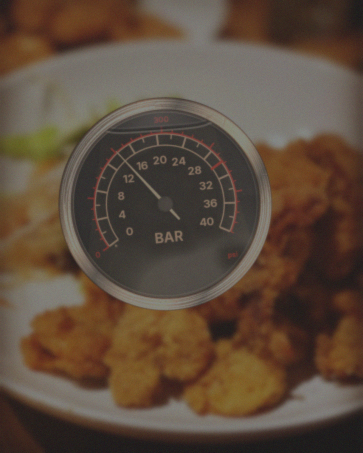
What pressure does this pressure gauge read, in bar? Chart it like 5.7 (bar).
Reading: 14 (bar)
